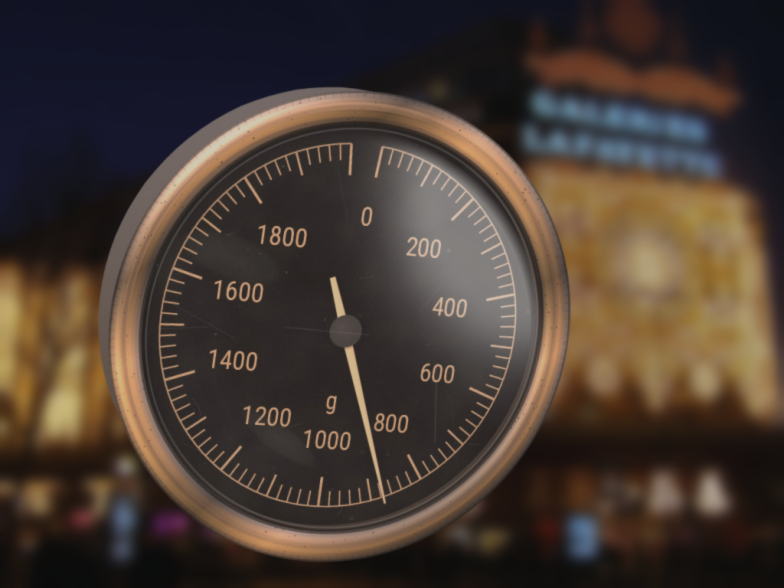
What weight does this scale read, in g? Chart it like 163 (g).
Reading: 880 (g)
